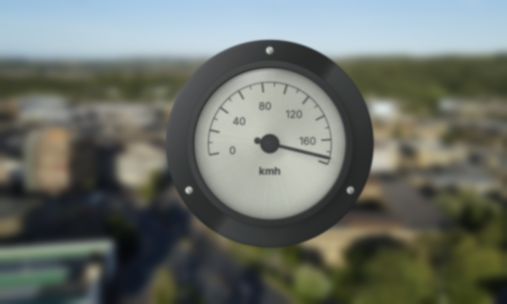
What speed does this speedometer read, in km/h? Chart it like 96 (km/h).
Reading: 175 (km/h)
